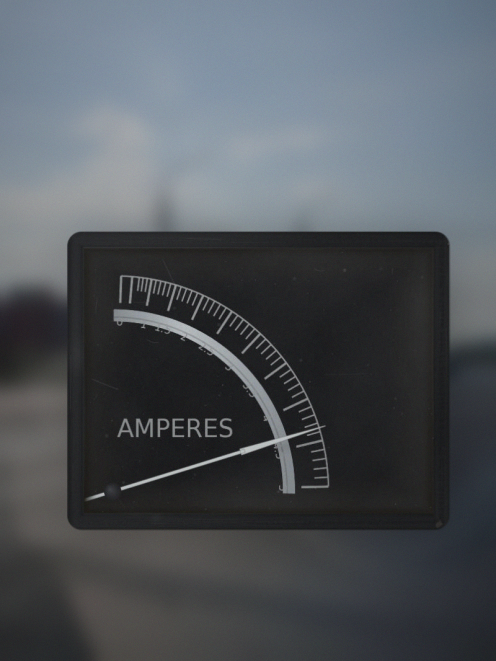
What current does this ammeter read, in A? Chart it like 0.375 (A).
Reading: 4.35 (A)
